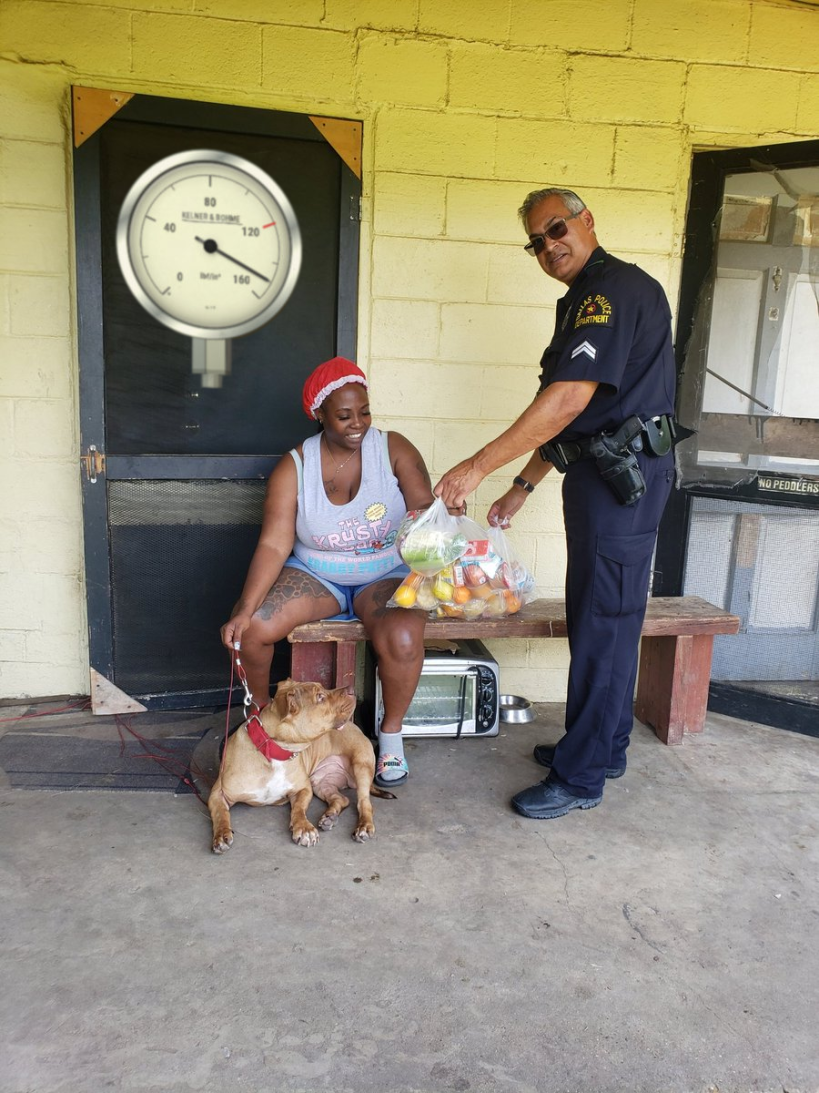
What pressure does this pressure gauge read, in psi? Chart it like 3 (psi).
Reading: 150 (psi)
